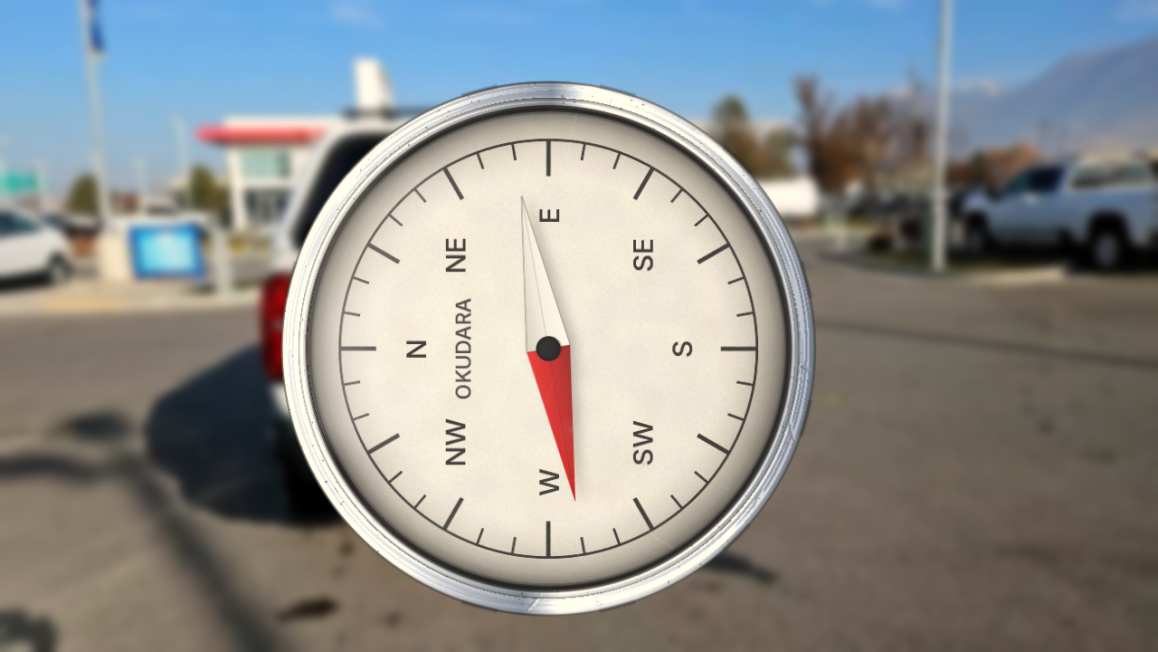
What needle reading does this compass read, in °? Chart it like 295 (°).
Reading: 260 (°)
